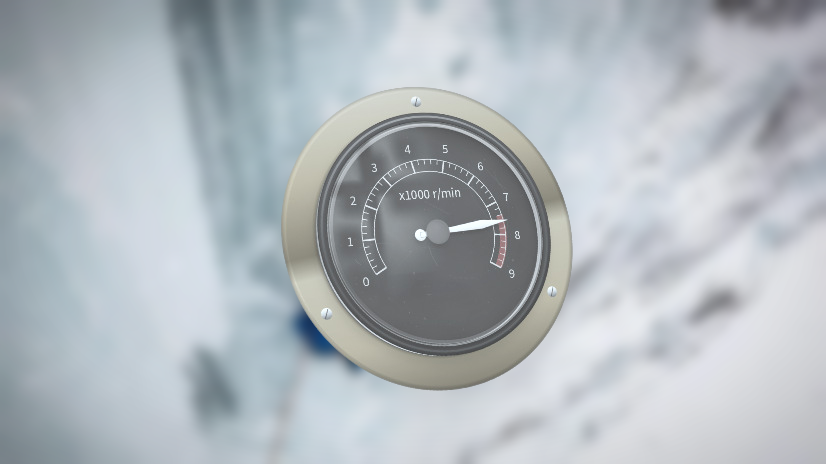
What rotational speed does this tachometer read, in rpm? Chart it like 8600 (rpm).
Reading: 7600 (rpm)
